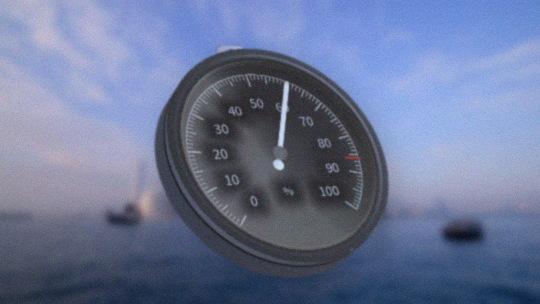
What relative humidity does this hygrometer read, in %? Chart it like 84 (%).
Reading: 60 (%)
